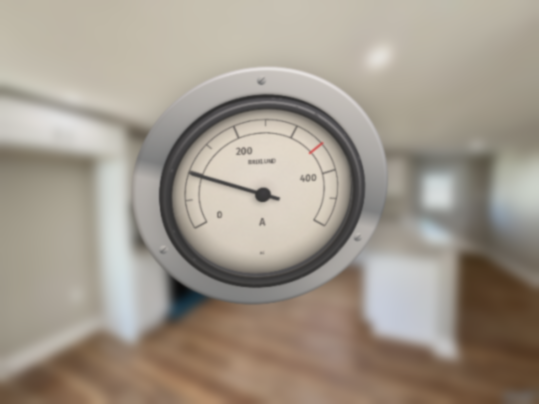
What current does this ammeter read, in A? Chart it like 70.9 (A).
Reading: 100 (A)
